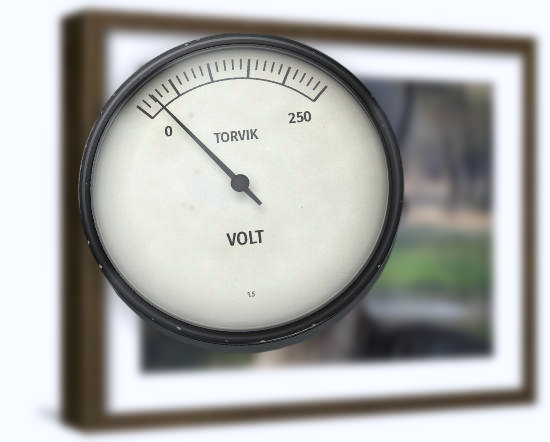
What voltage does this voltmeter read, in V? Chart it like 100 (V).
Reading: 20 (V)
